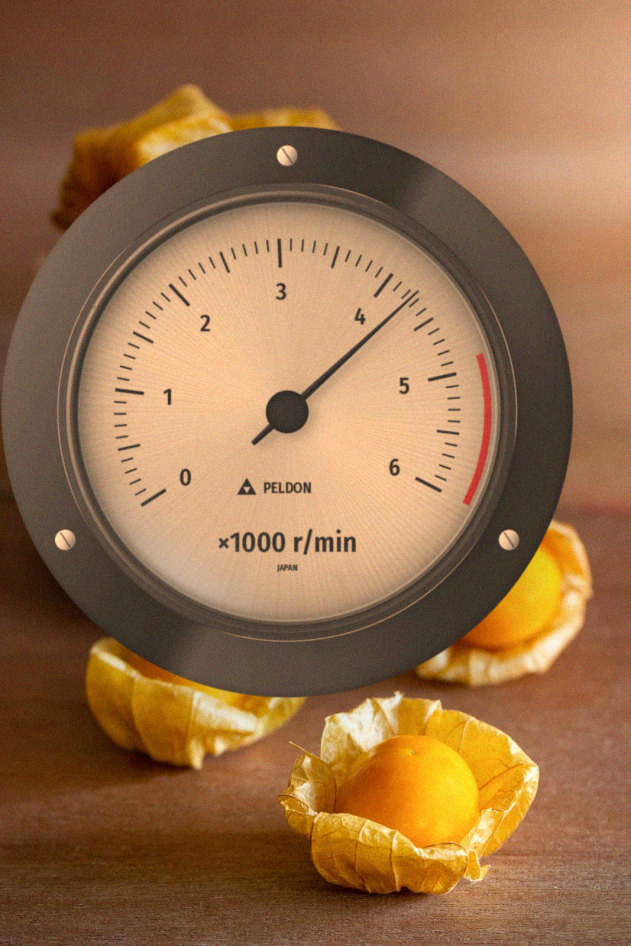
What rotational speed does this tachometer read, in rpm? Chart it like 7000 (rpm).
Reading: 4250 (rpm)
